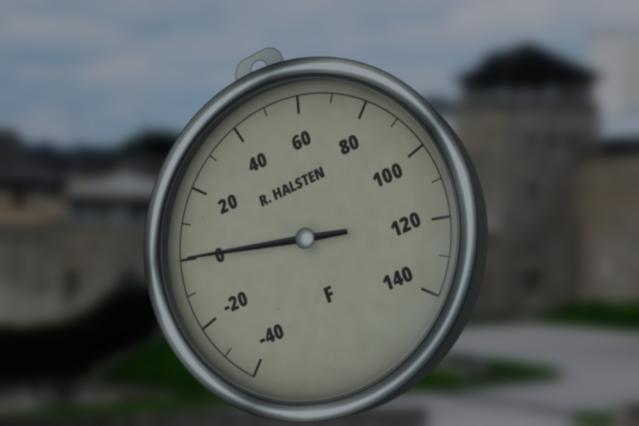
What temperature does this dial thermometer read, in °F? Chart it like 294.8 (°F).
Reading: 0 (°F)
